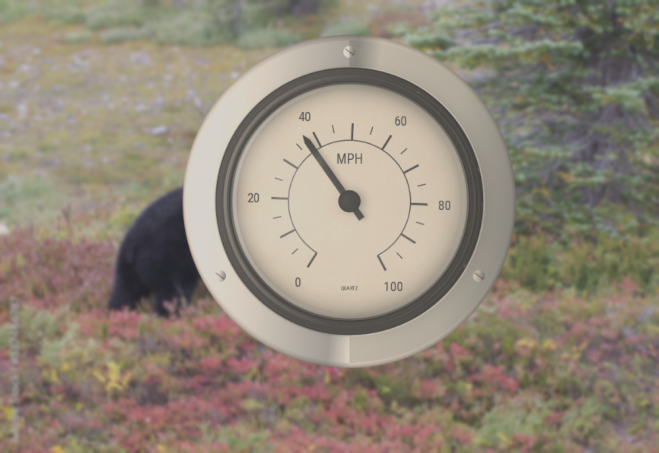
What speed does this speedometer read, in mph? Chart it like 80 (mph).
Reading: 37.5 (mph)
